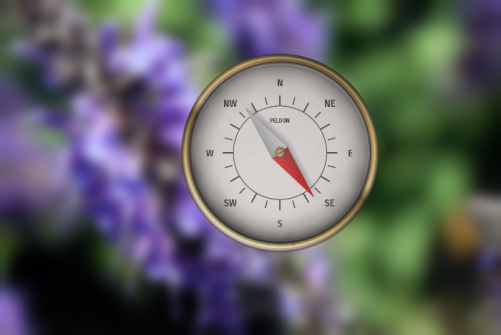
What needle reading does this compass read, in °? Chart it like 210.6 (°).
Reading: 142.5 (°)
